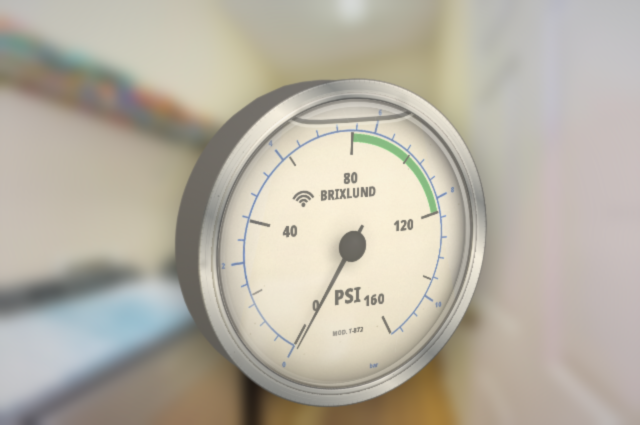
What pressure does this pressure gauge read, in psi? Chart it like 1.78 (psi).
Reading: 0 (psi)
